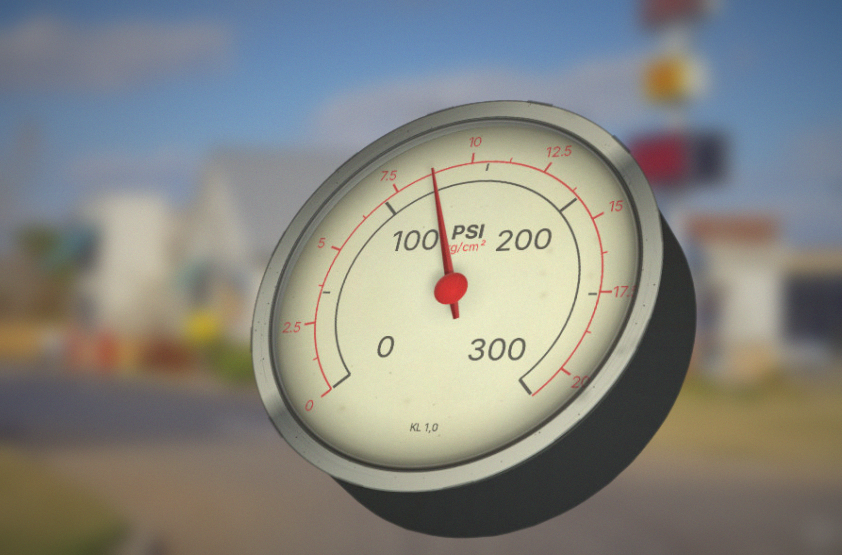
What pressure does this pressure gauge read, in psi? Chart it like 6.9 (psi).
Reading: 125 (psi)
